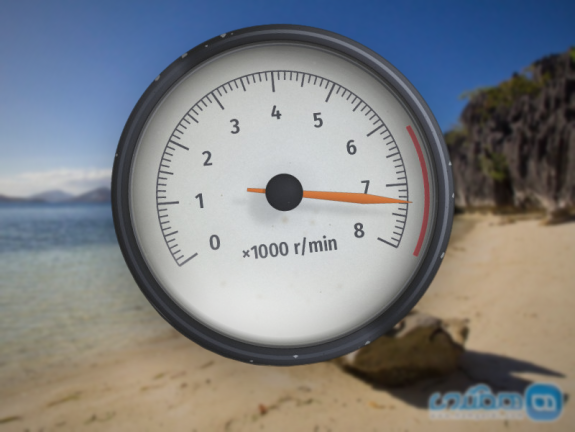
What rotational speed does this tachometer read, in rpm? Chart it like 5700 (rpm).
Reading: 7300 (rpm)
